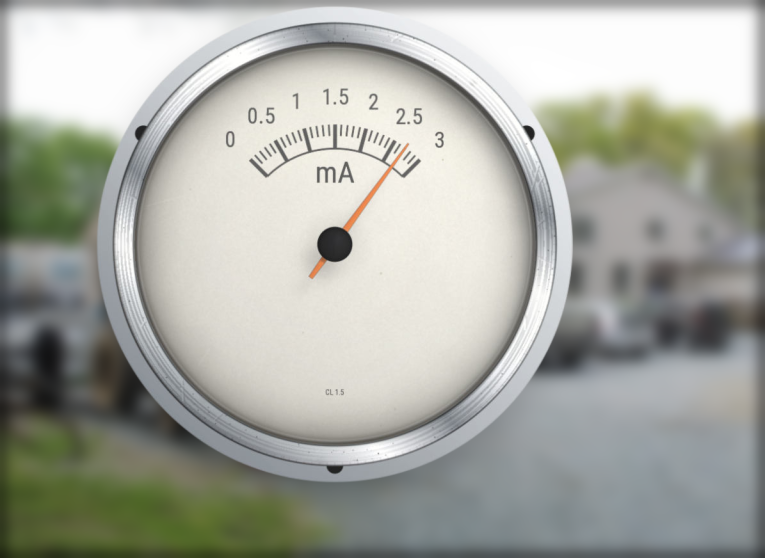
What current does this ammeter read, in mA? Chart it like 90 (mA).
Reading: 2.7 (mA)
